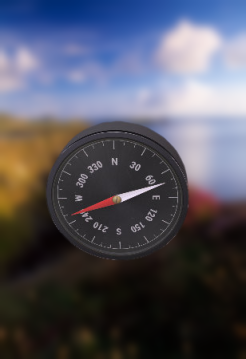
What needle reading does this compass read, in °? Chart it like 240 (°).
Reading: 250 (°)
